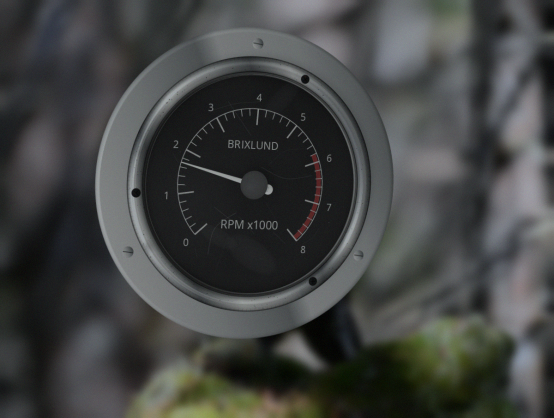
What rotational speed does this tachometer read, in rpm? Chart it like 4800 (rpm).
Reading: 1700 (rpm)
